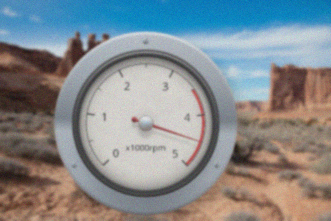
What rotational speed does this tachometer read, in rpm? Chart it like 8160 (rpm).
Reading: 4500 (rpm)
